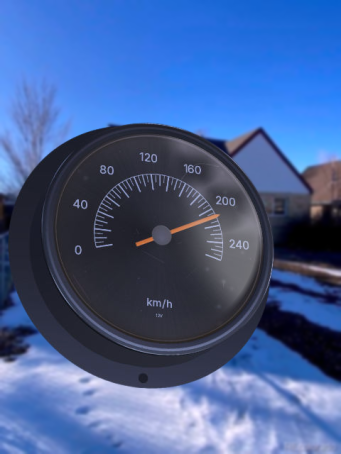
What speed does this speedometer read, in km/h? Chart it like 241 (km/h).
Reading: 210 (km/h)
